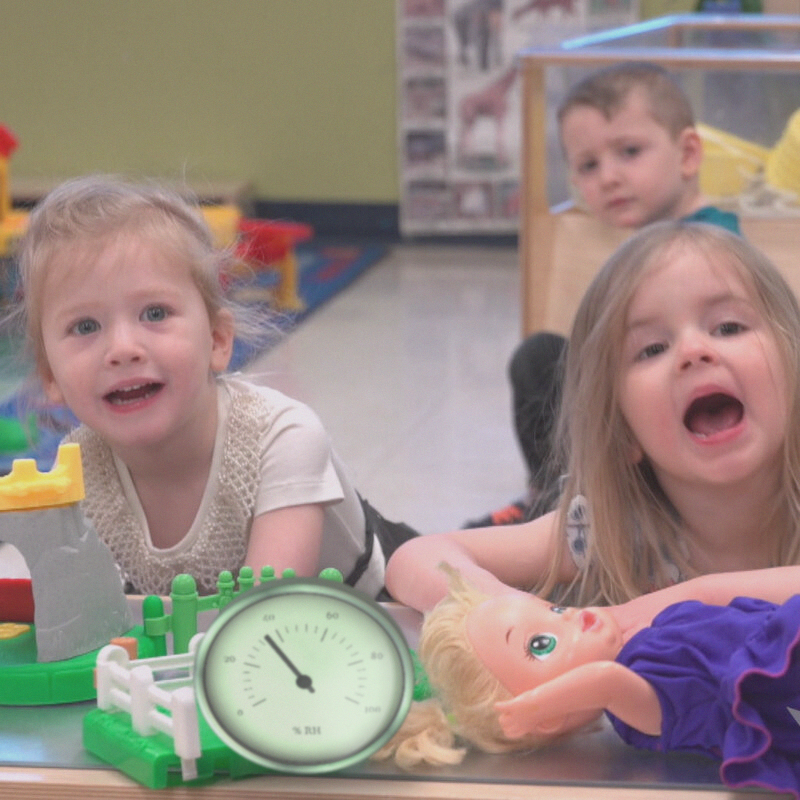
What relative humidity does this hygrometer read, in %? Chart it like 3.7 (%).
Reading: 36 (%)
